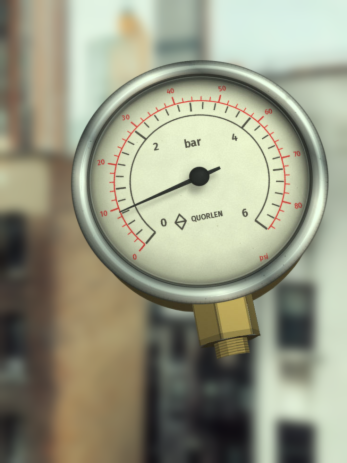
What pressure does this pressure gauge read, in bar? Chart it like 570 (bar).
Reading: 0.6 (bar)
